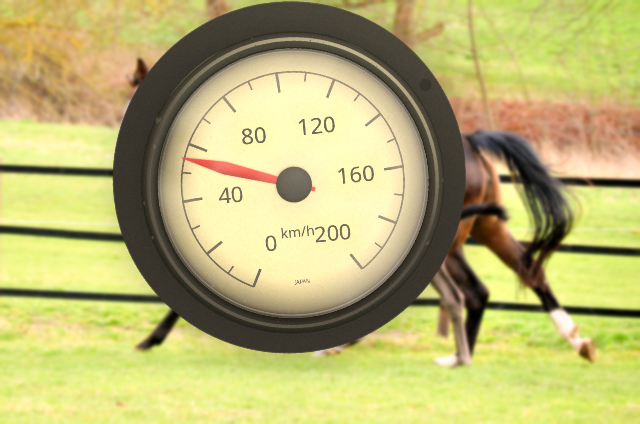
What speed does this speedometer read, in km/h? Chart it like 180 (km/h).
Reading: 55 (km/h)
